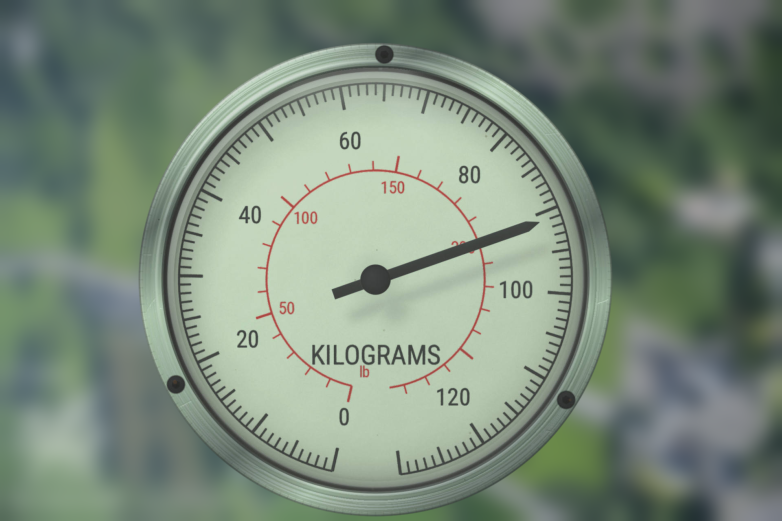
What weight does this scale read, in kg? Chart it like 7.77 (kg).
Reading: 91 (kg)
